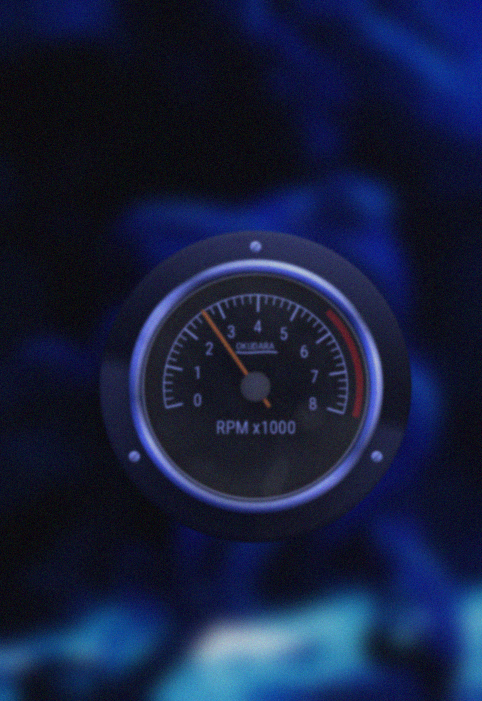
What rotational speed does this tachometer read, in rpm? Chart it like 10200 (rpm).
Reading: 2600 (rpm)
